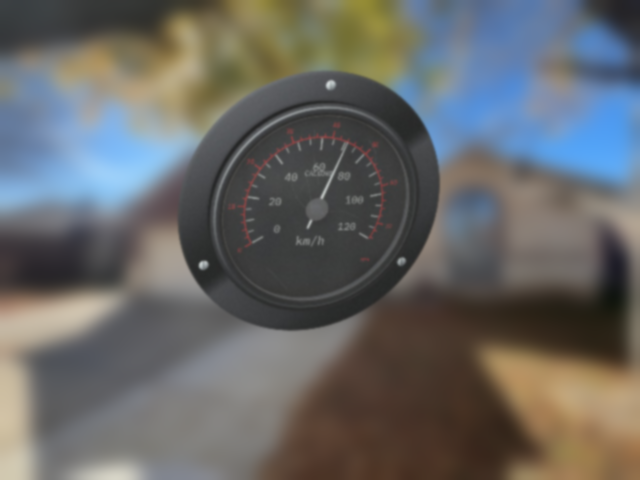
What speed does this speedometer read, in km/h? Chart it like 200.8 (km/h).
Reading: 70 (km/h)
